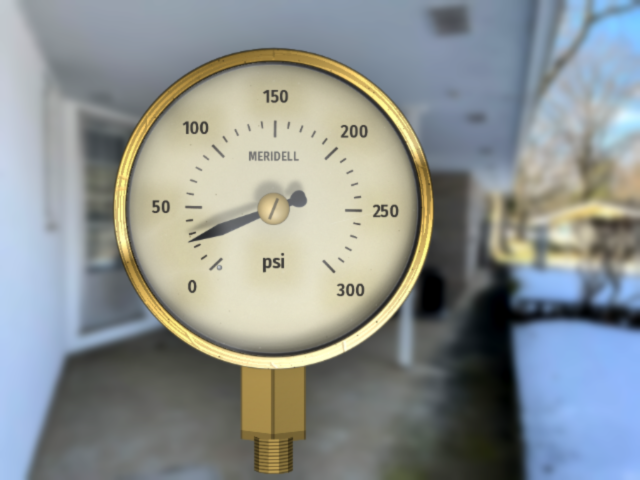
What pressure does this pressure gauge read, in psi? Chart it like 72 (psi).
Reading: 25 (psi)
